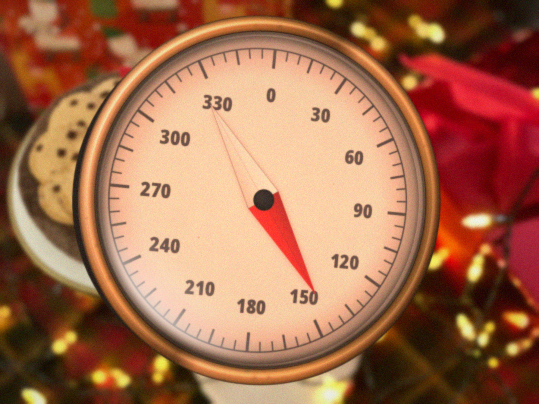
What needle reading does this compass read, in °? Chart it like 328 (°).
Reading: 145 (°)
